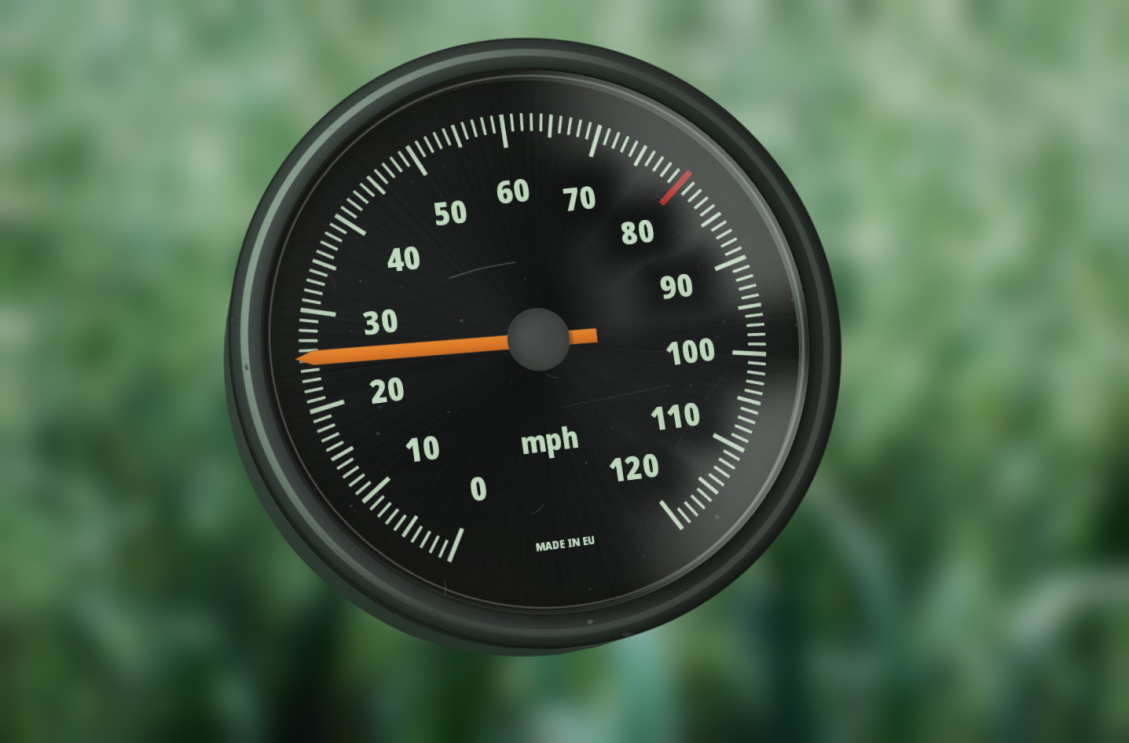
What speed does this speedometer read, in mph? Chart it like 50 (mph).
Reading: 25 (mph)
